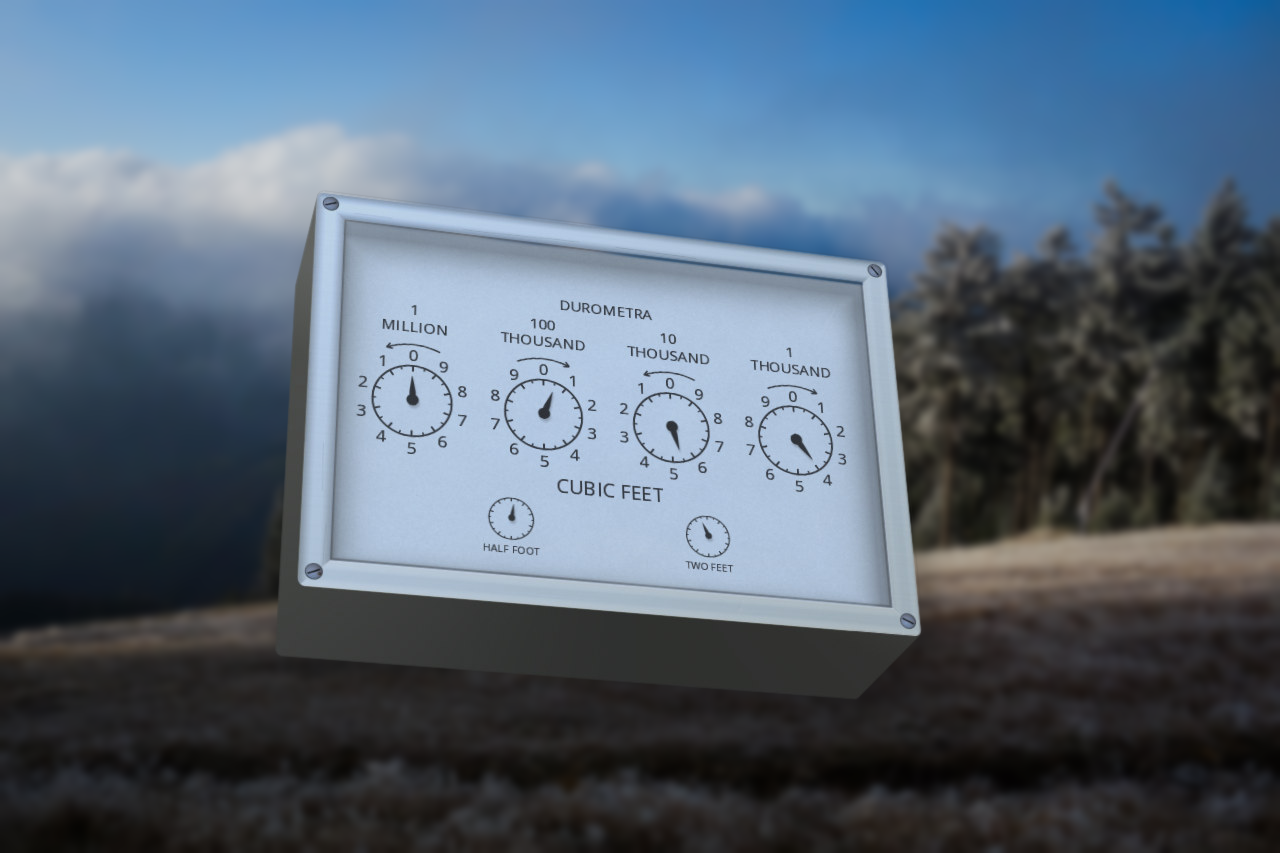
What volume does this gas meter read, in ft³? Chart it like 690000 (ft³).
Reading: 5400 (ft³)
